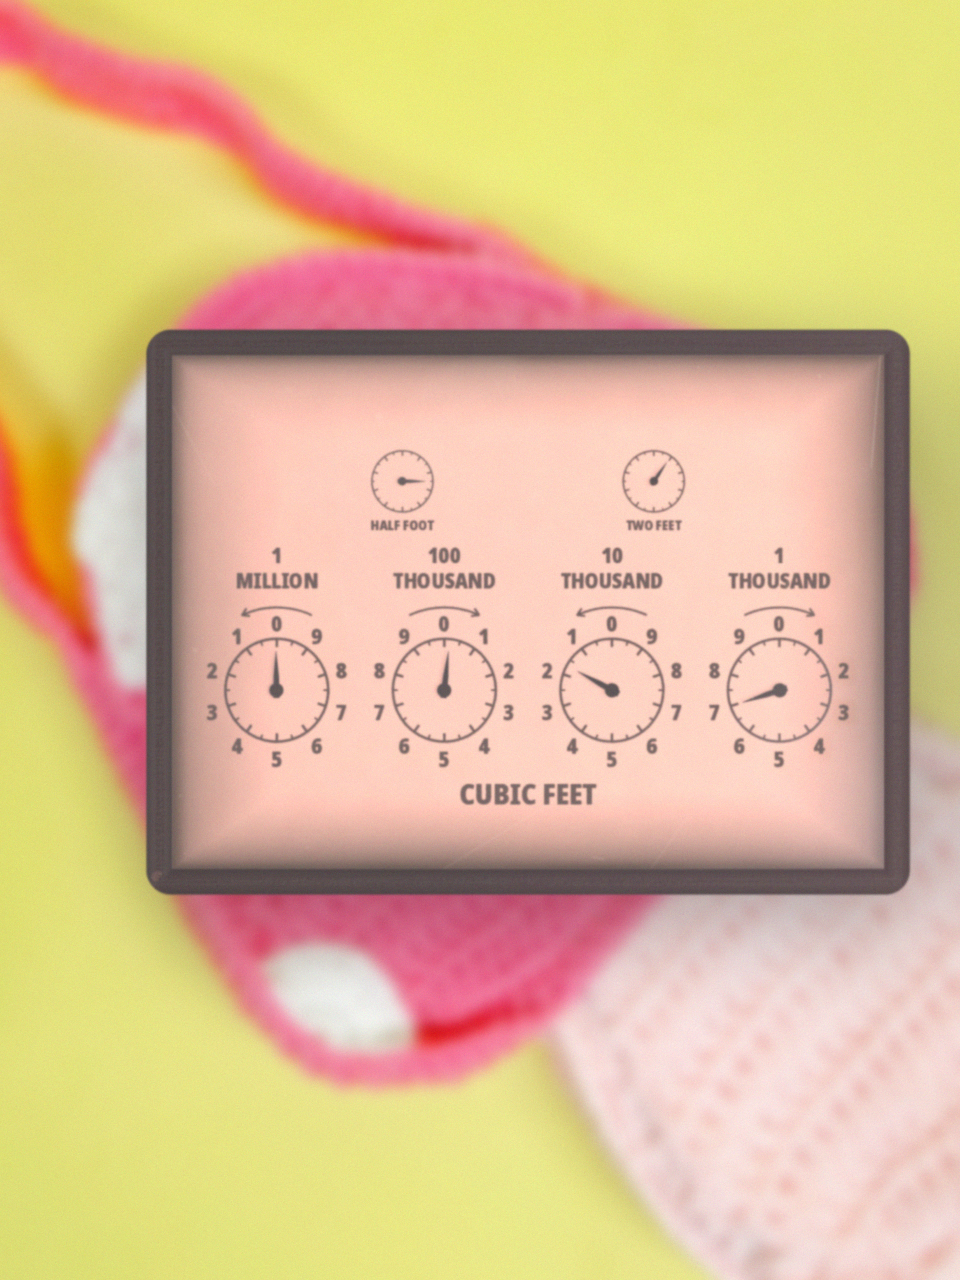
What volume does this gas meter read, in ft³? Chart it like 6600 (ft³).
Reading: 1700 (ft³)
